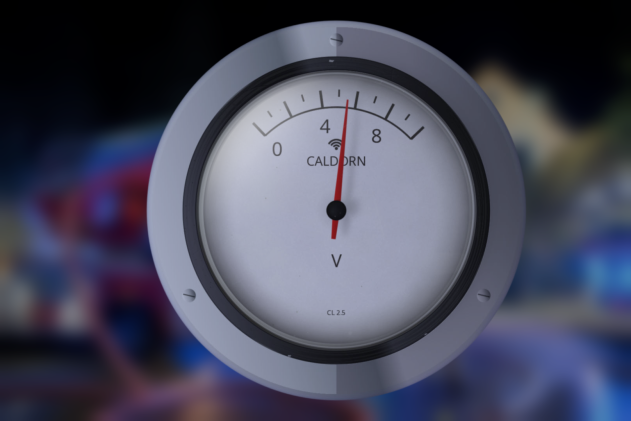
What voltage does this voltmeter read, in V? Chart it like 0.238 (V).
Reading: 5.5 (V)
